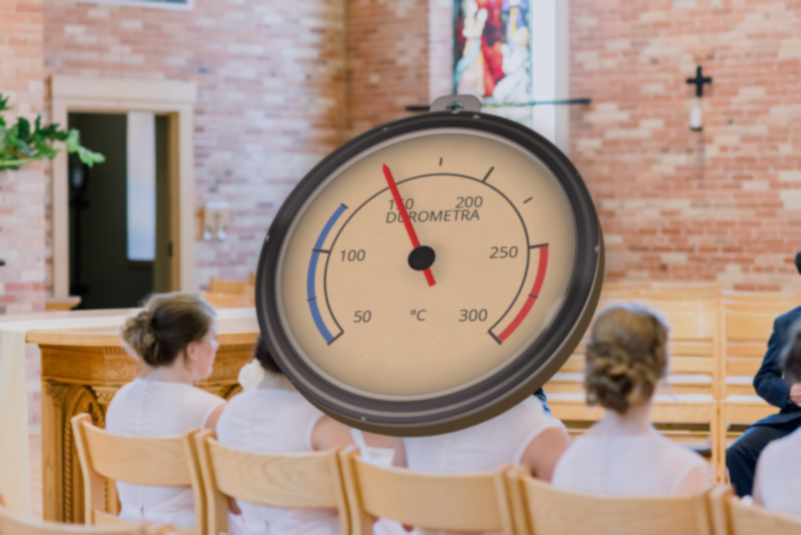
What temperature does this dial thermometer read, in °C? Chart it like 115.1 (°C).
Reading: 150 (°C)
